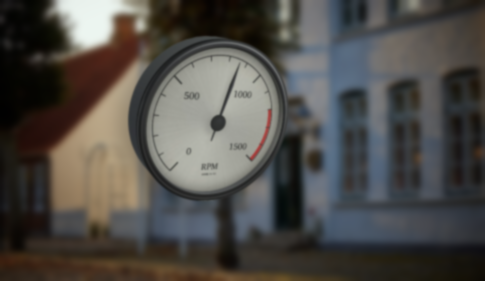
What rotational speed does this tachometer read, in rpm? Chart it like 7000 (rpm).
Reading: 850 (rpm)
